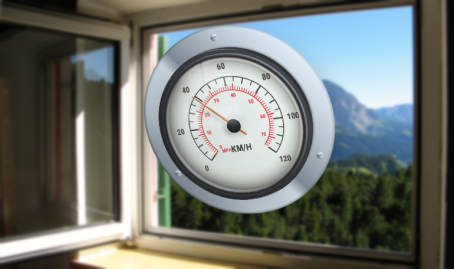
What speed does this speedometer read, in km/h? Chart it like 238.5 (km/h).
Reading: 40 (km/h)
